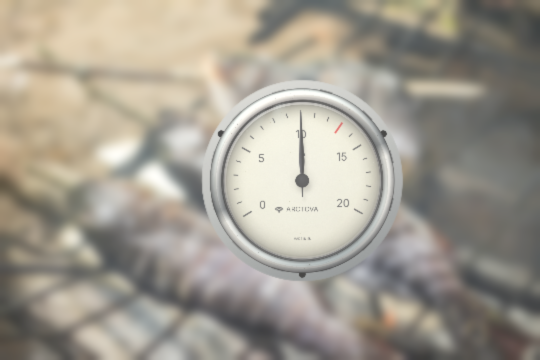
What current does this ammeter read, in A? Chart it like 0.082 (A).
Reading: 10 (A)
